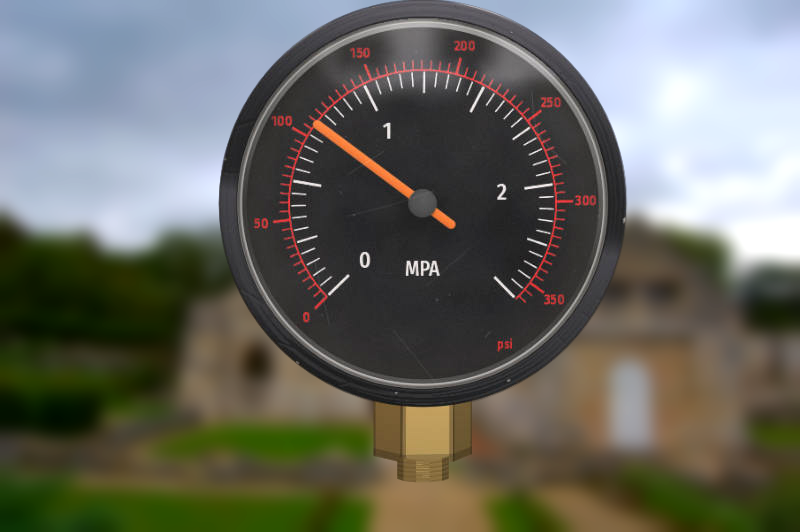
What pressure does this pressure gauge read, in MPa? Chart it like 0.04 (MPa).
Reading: 0.75 (MPa)
